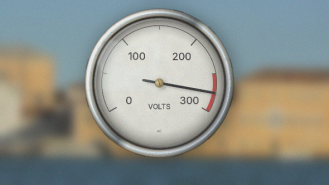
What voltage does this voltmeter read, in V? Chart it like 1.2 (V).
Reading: 275 (V)
